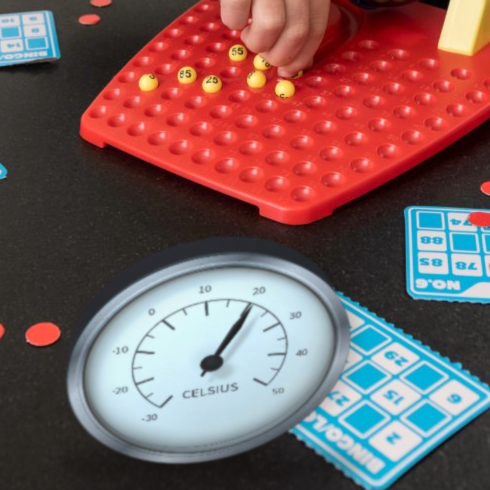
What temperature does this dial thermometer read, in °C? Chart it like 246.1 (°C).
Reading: 20 (°C)
